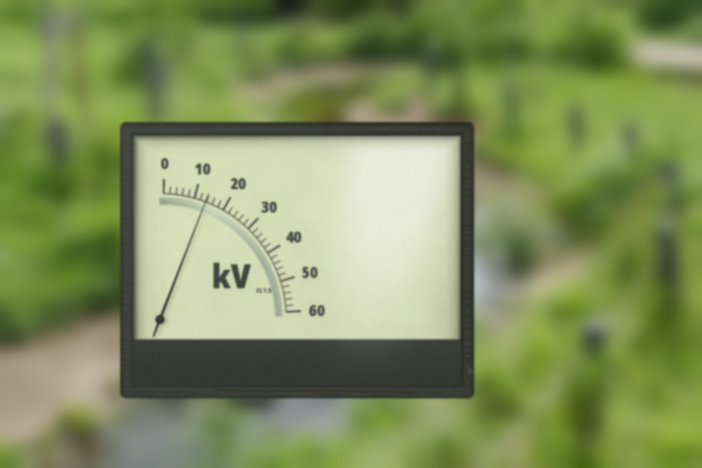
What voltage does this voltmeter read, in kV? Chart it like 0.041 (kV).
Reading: 14 (kV)
